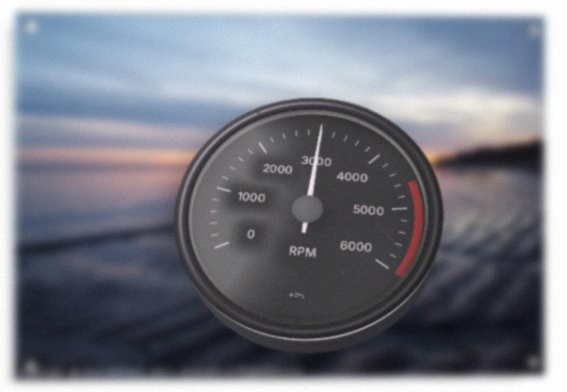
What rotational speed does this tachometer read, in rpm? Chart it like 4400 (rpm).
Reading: 3000 (rpm)
